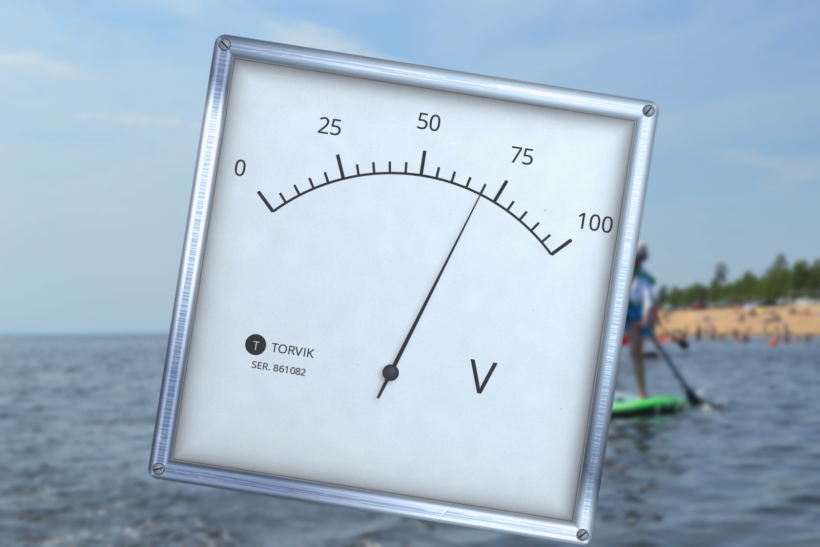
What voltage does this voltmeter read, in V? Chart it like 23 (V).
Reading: 70 (V)
